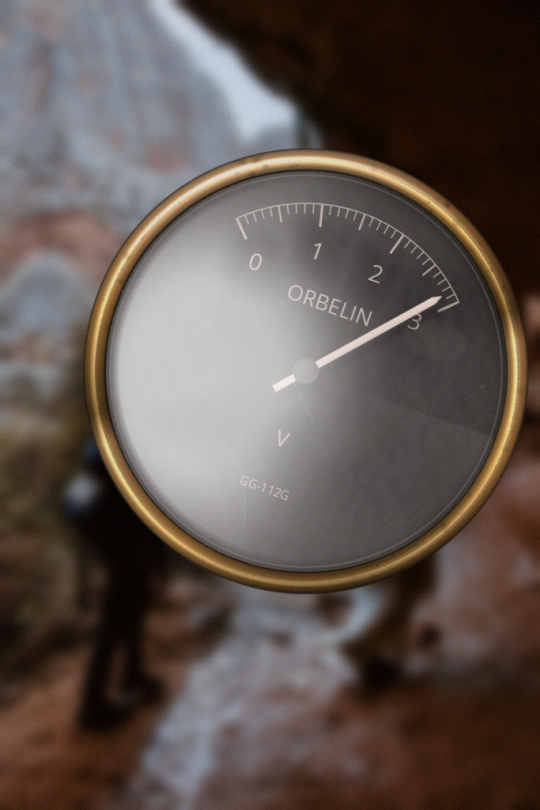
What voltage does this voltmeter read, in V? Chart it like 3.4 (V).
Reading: 2.85 (V)
